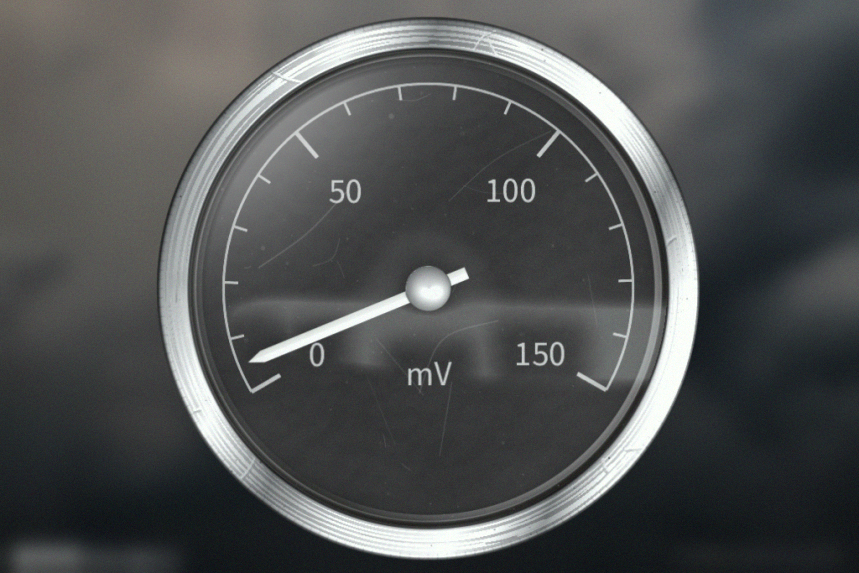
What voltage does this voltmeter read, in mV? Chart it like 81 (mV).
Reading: 5 (mV)
